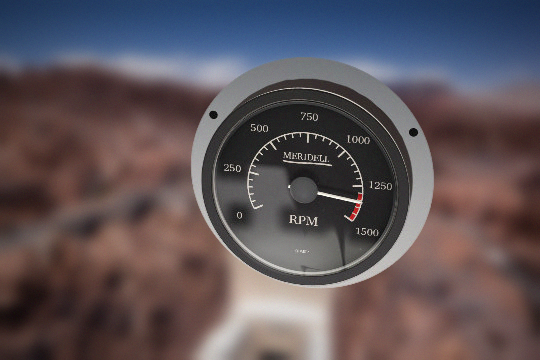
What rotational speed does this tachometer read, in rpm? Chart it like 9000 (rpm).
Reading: 1350 (rpm)
